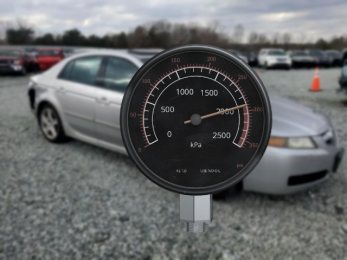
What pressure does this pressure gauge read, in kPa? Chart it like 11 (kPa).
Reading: 2000 (kPa)
